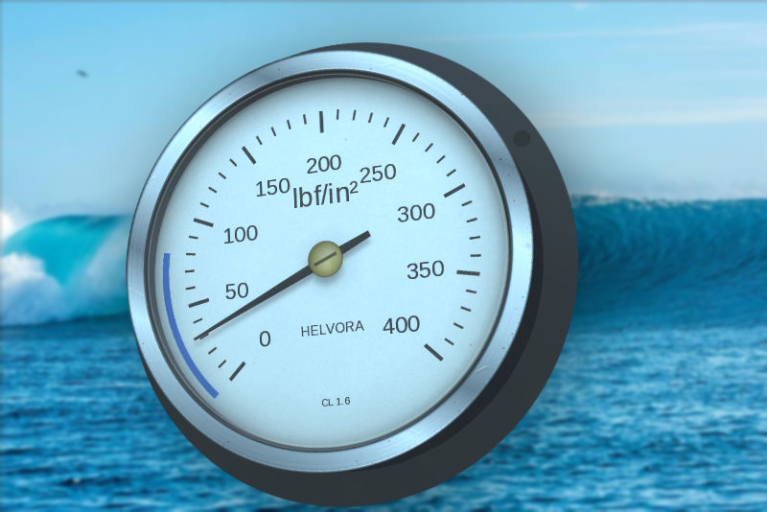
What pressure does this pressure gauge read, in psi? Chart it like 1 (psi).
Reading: 30 (psi)
